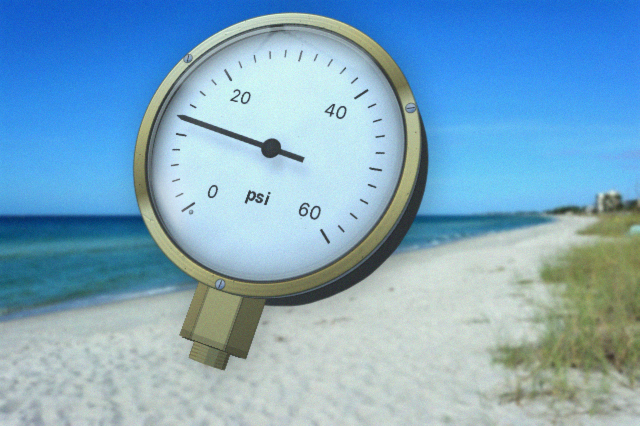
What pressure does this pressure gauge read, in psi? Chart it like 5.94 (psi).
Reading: 12 (psi)
